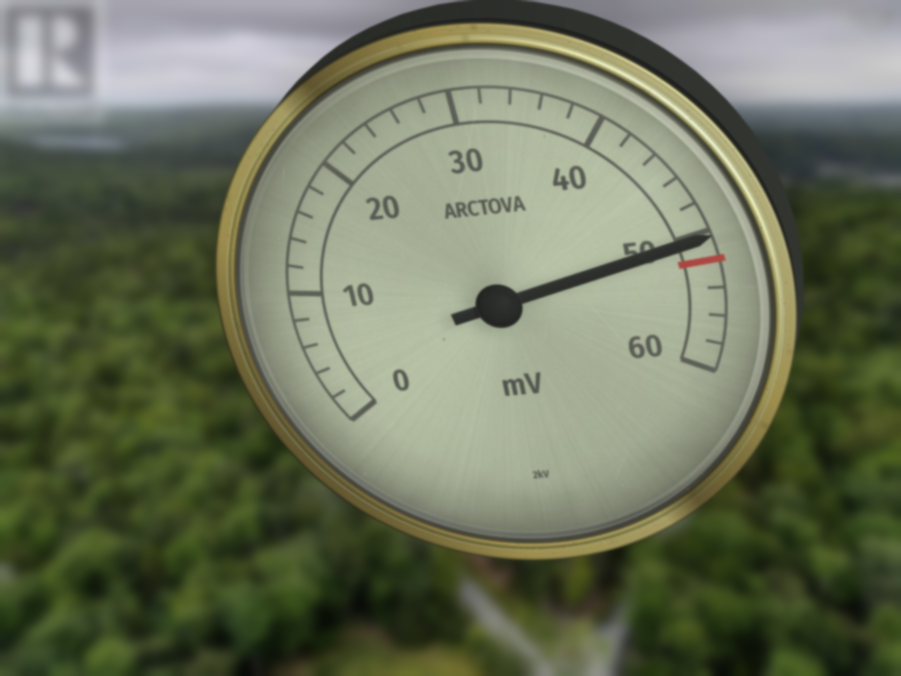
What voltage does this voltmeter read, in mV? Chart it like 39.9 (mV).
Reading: 50 (mV)
